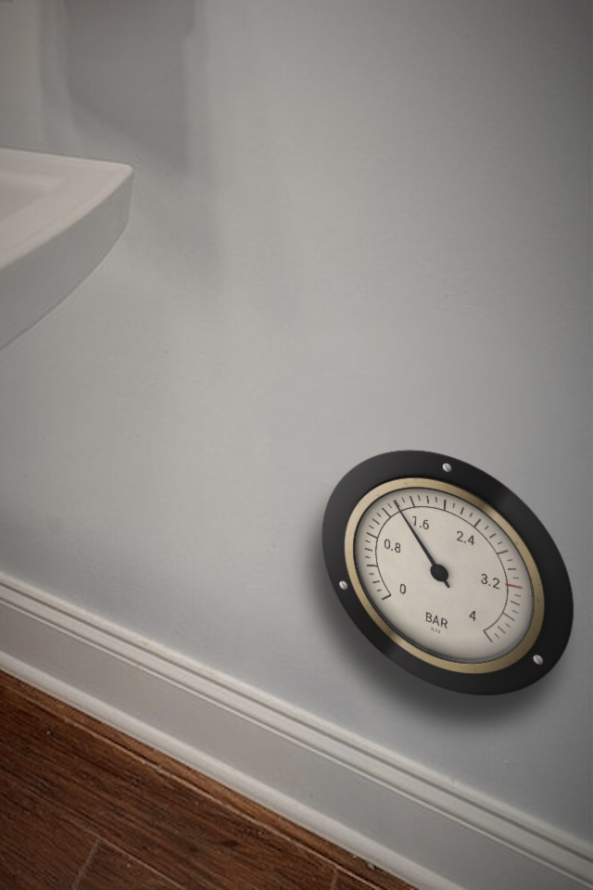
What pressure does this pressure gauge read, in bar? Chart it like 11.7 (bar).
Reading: 1.4 (bar)
